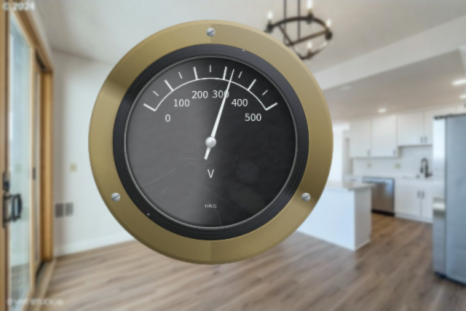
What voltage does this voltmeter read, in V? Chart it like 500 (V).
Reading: 325 (V)
